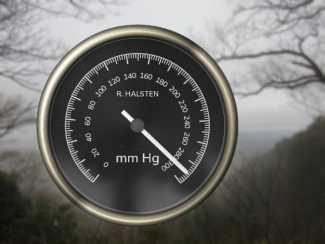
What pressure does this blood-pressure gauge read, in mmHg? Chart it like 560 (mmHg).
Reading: 290 (mmHg)
